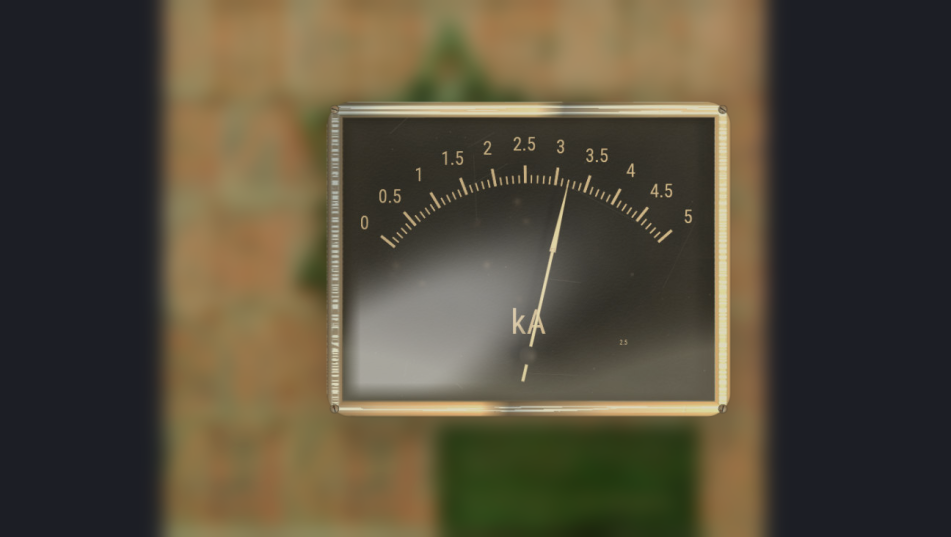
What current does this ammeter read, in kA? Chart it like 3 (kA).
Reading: 3.2 (kA)
